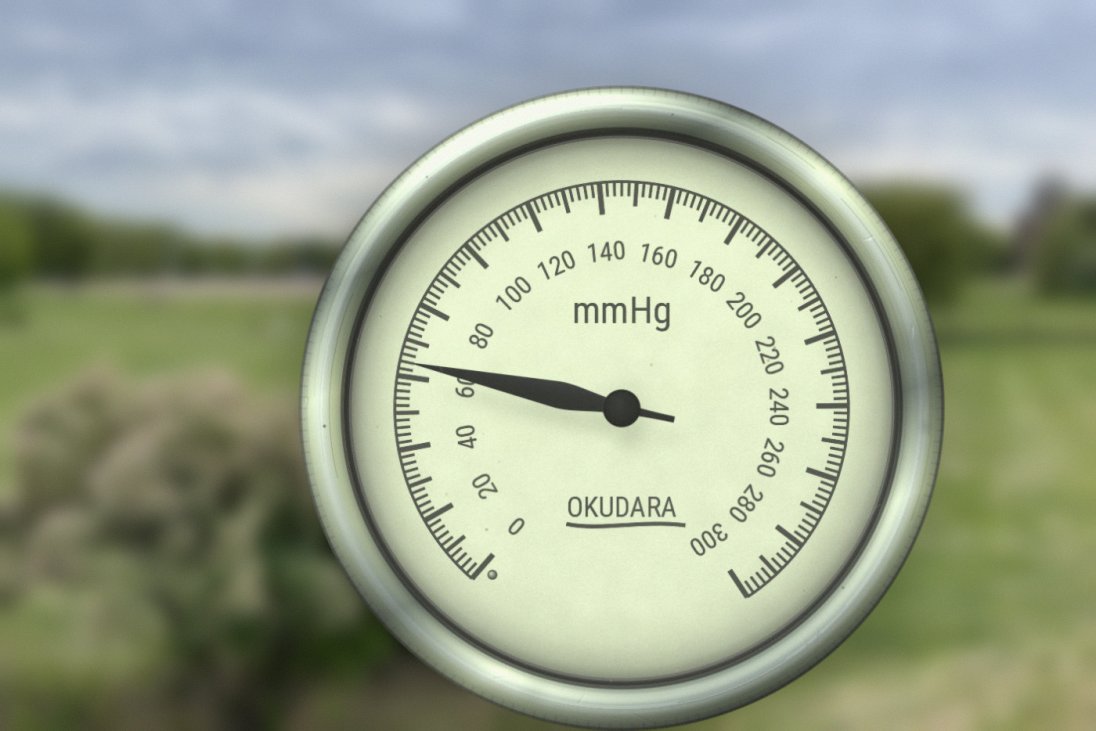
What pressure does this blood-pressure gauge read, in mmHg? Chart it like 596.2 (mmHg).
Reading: 64 (mmHg)
